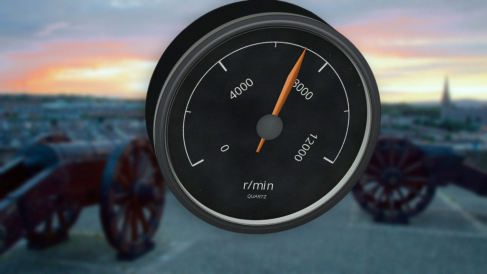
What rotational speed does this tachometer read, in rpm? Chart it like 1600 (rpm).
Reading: 7000 (rpm)
